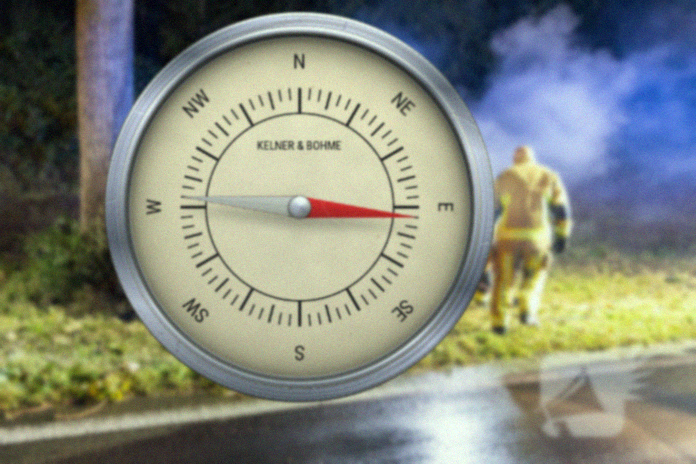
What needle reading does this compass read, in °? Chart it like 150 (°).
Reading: 95 (°)
